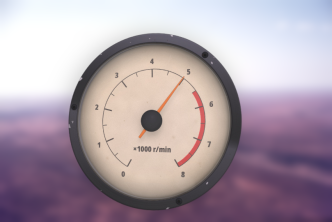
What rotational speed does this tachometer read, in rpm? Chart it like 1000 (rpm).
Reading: 5000 (rpm)
